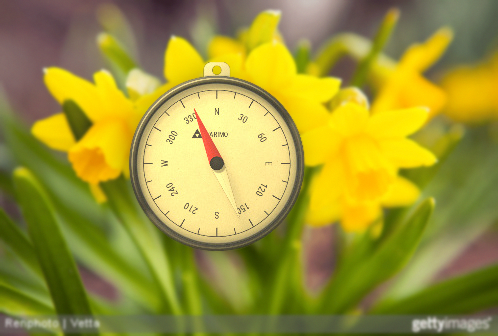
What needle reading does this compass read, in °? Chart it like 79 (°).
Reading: 337.5 (°)
